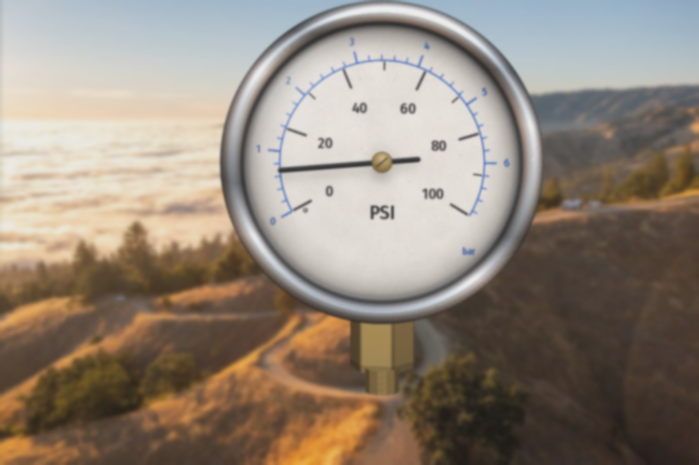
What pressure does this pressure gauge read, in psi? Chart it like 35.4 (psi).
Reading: 10 (psi)
